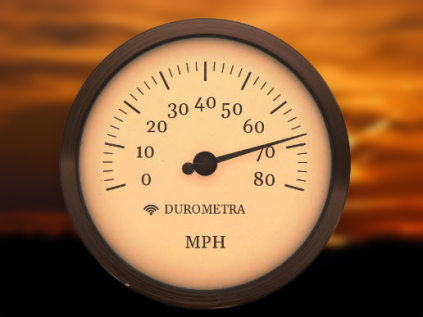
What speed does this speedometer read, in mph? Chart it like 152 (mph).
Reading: 68 (mph)
